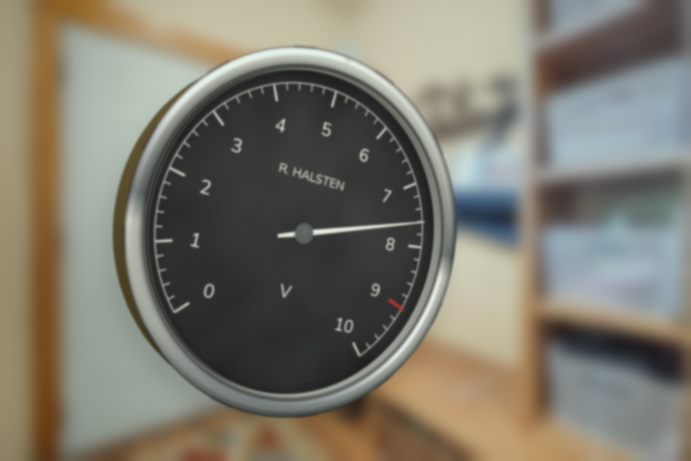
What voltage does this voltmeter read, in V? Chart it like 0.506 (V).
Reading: 7.6 (V)
